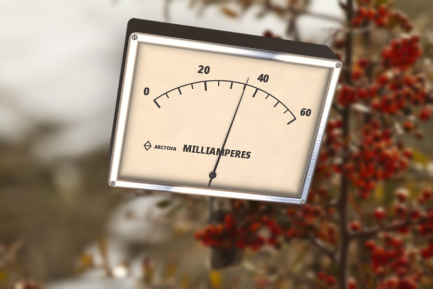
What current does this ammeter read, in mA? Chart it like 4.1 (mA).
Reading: 35 (mA)
